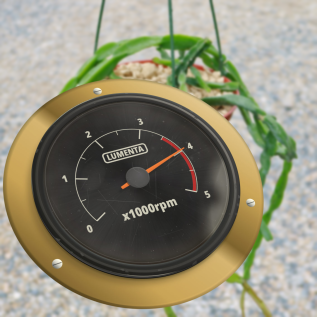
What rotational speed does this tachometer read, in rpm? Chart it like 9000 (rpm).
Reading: 4000 (rpm)
